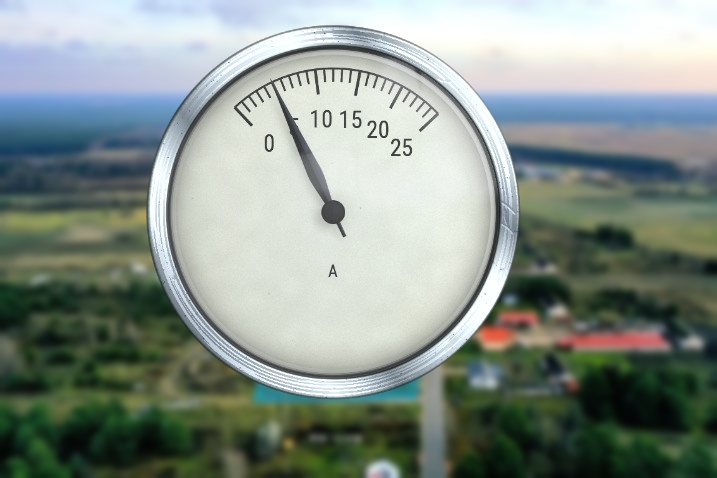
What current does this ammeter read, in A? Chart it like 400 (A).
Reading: 5 (A)
